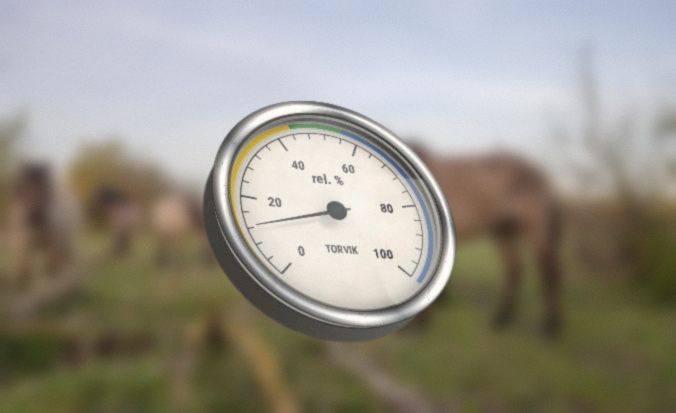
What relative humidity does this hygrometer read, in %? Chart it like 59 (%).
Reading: 12 (%)
